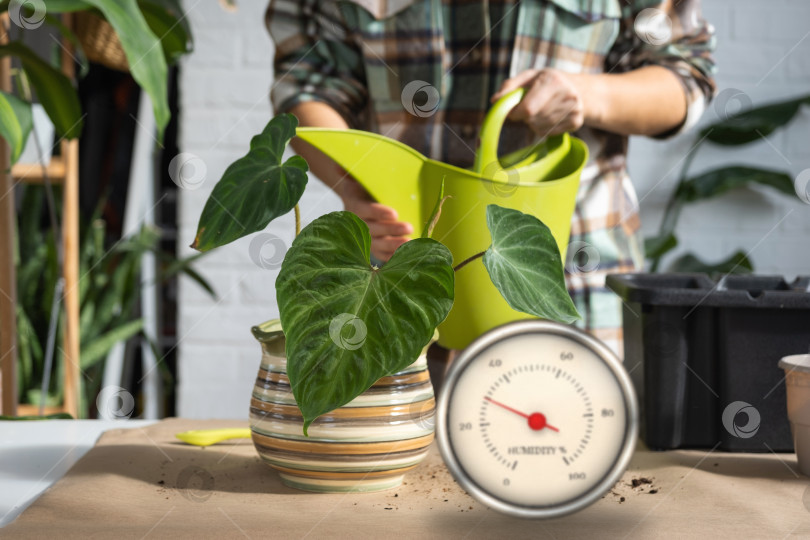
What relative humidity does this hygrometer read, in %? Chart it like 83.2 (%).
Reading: 30 (%)
